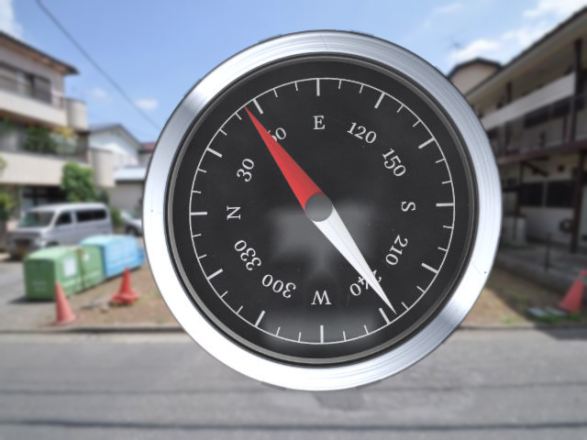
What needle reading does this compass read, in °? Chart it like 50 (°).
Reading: 55 (°)
